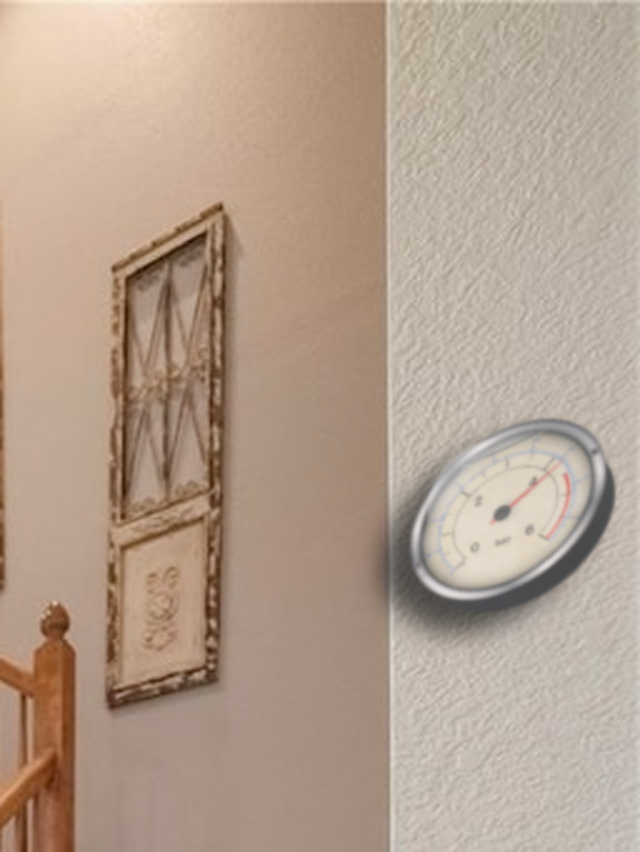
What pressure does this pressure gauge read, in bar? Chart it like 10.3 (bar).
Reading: 4.25 (bar)
